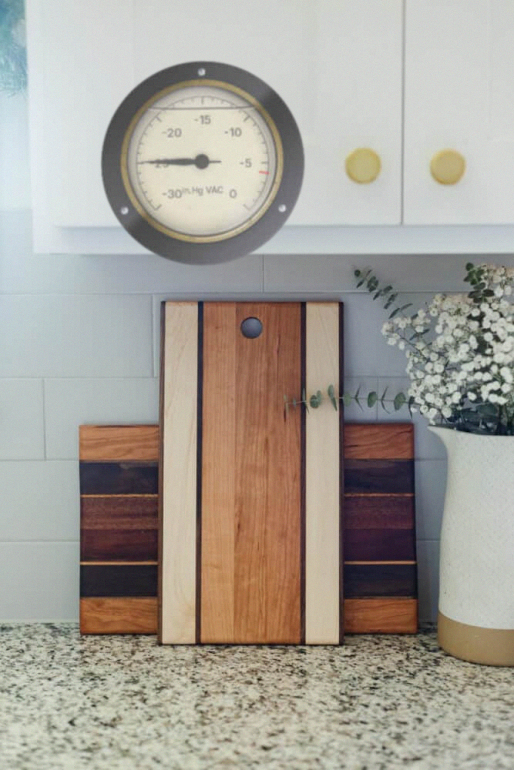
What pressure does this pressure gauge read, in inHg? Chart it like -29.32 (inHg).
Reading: -25 (inHg)
